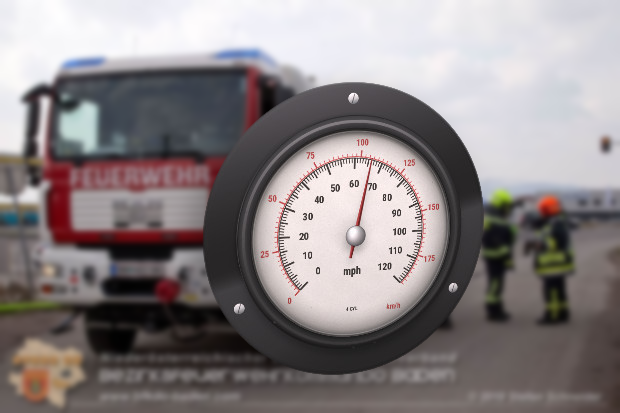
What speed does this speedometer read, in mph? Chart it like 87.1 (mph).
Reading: 65 (mph)
